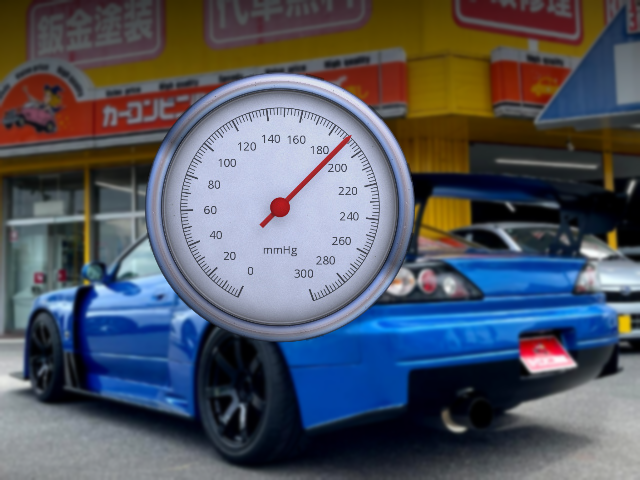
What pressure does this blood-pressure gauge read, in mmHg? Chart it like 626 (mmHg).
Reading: 190 (mmHg)
